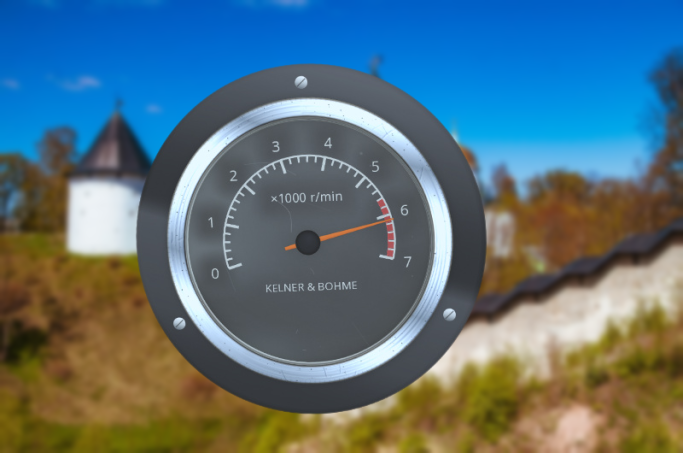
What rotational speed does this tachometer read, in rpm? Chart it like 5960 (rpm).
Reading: 6100 (rpm)
